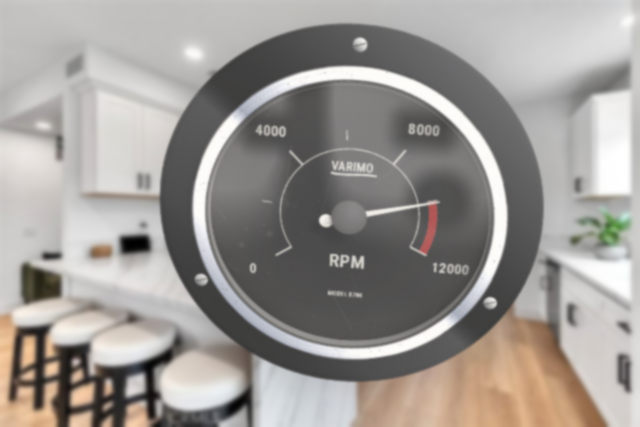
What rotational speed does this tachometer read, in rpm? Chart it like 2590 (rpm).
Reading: 10000 (rpm)
